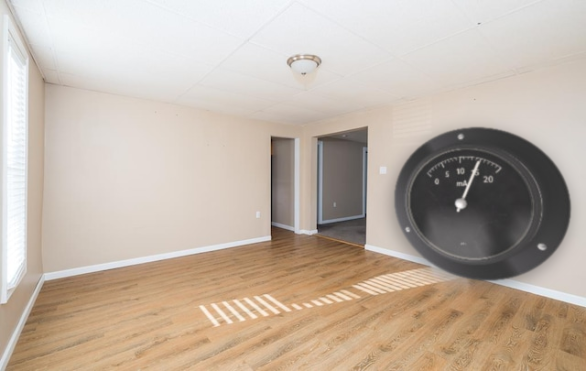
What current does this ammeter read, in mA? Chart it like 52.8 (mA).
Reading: 15 (mA)
